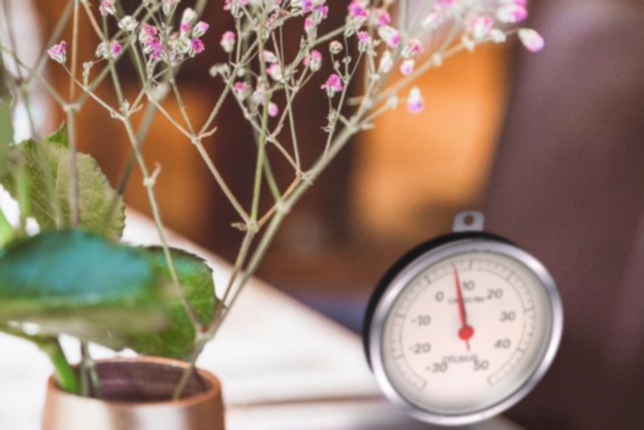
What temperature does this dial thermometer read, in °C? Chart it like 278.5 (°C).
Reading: 6 (°C)
